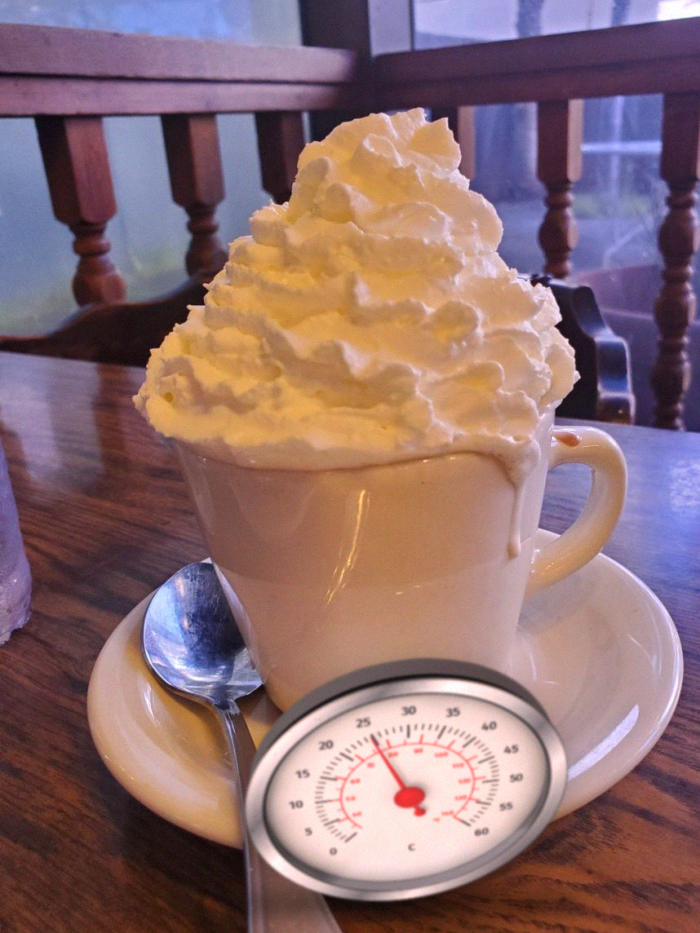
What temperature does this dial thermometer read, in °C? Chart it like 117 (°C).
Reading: 25 (°C)
